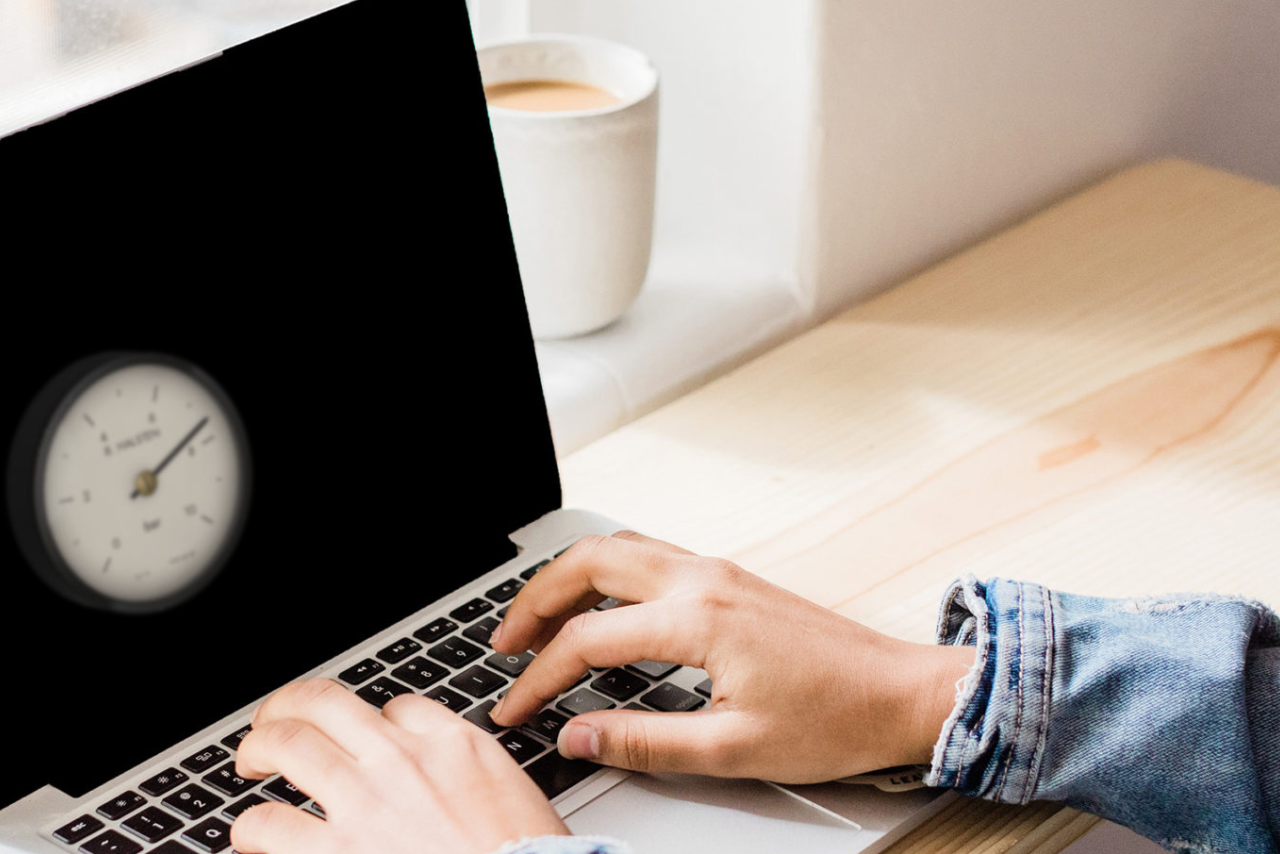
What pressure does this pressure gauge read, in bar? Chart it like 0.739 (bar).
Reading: 7.5 (bar)
